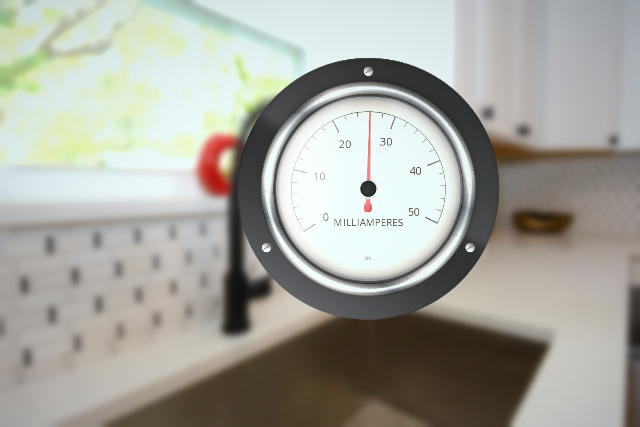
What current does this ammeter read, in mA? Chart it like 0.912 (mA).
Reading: 26 (mA)
